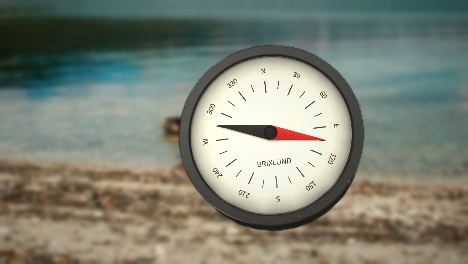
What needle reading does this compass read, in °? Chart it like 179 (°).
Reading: 105 (°)
